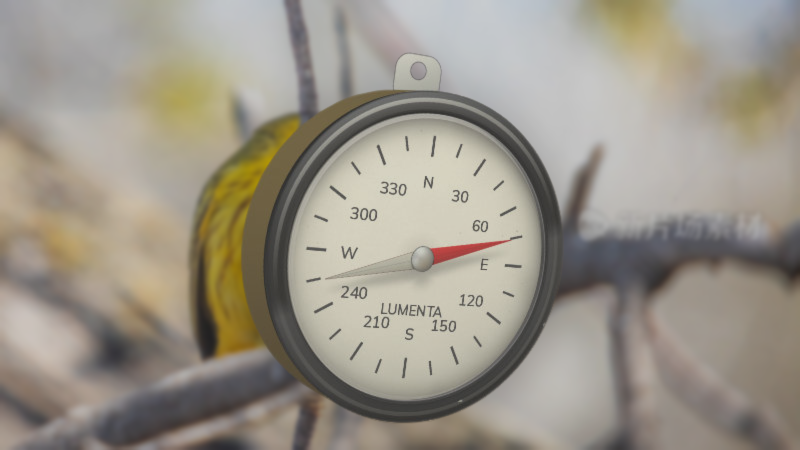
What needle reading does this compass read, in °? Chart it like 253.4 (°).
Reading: 75 (°)
